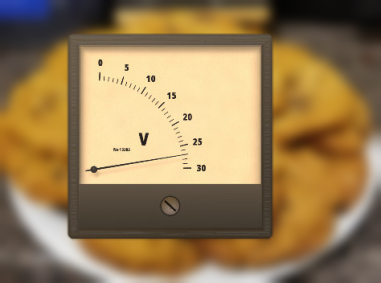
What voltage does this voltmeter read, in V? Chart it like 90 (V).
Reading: 27 (V)
